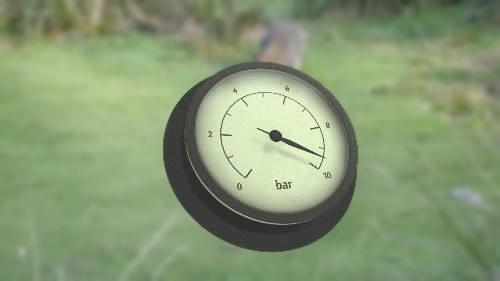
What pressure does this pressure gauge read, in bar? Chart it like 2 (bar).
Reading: 9.5 (bar)
